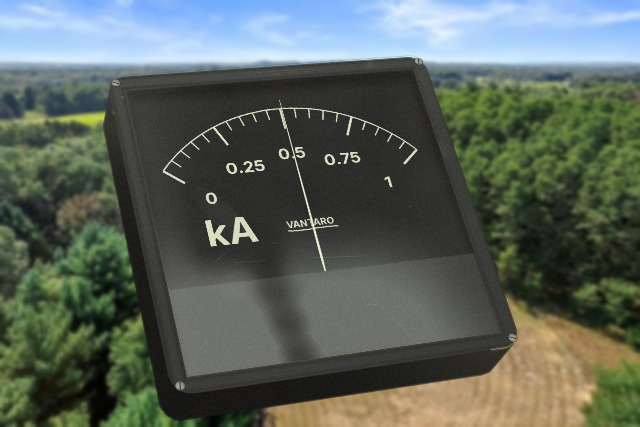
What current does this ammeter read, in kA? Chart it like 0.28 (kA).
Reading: 0.5 (kA)
